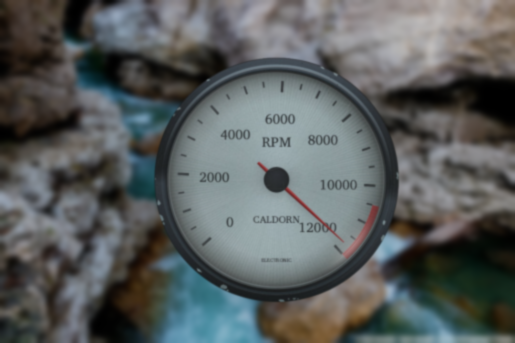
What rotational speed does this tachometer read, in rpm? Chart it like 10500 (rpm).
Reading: 11750 (rpm)
